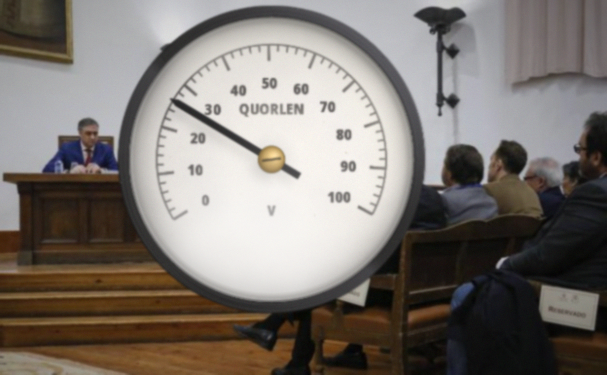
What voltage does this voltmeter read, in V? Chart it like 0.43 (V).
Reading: 26 (V)
